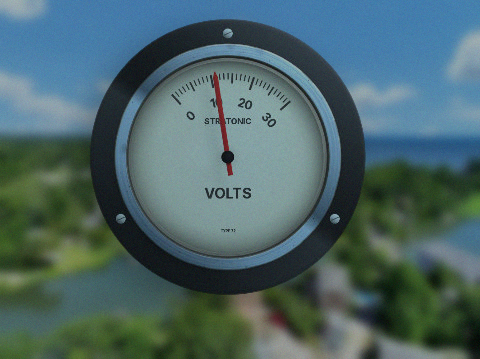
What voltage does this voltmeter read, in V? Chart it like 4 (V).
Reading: 11 (V)
